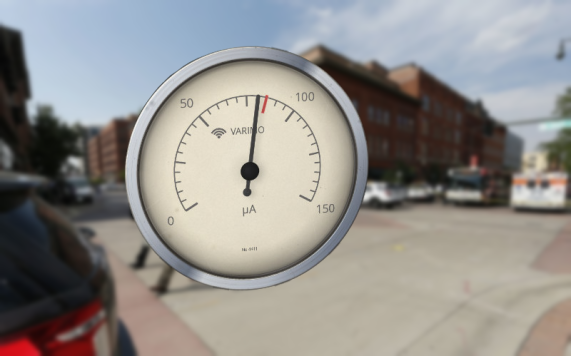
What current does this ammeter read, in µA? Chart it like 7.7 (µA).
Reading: 80 (µA)
